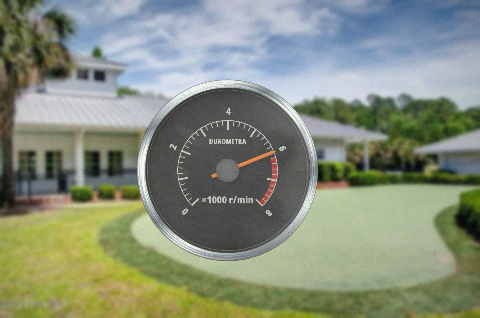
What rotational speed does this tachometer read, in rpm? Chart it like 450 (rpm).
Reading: 6000 (rpm)
